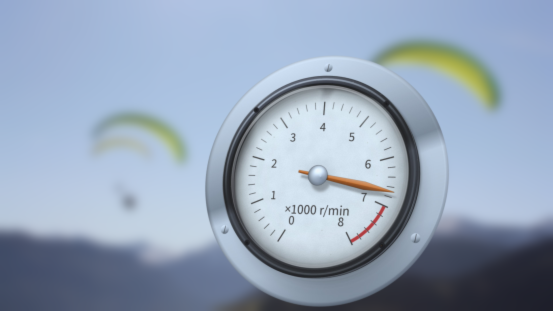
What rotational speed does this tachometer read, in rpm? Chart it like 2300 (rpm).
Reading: 6700 (rpm)
